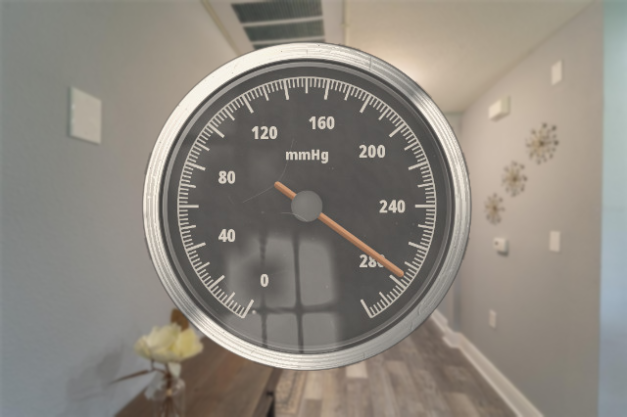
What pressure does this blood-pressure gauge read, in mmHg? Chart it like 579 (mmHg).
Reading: 276 (mmHg)
